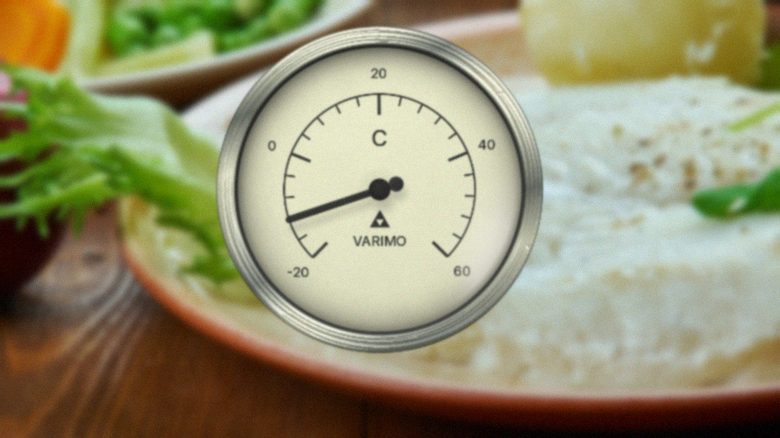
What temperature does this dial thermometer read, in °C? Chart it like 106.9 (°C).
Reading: -12 (°C)
